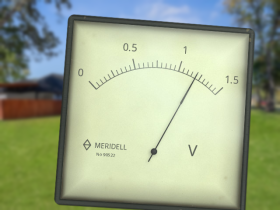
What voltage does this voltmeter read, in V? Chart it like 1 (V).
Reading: 1.2 (V)
